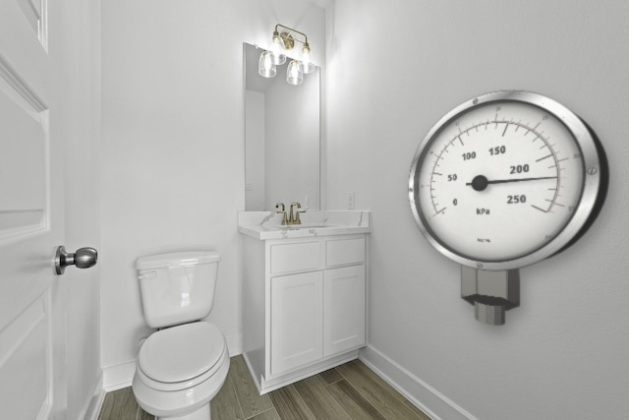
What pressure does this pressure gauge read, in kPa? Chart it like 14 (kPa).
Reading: 220 (kPa)
